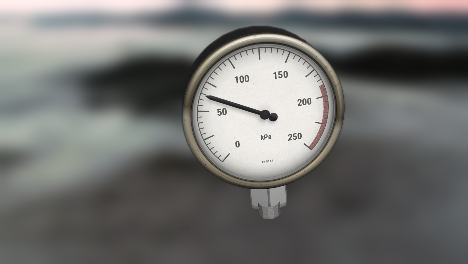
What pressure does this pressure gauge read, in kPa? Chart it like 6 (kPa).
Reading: 65 (kPa)
